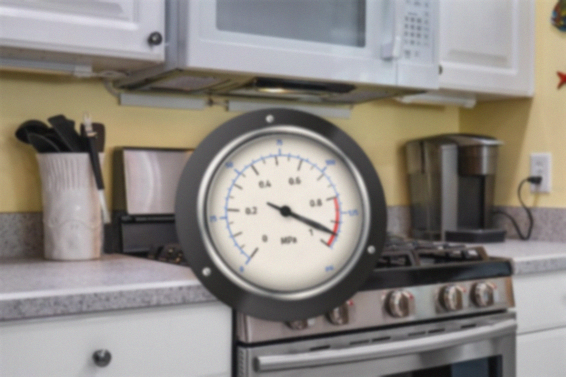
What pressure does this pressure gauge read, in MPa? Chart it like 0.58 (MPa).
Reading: 0.95 (MPa)
